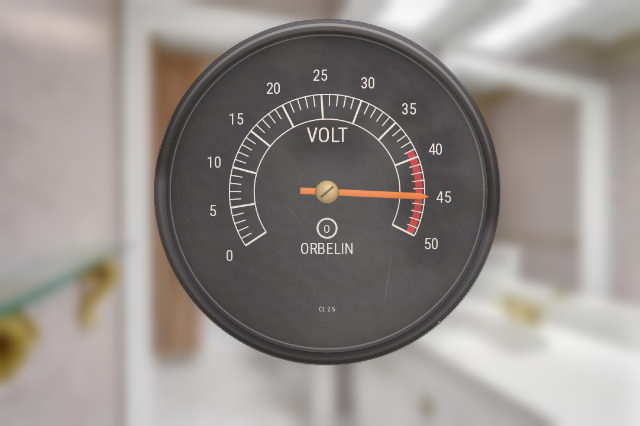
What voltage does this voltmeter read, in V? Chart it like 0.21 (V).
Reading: 45 (V)
